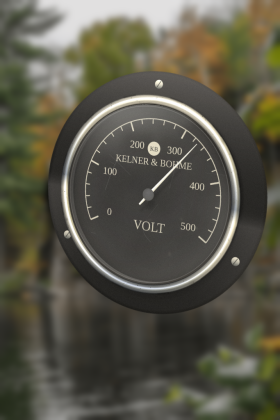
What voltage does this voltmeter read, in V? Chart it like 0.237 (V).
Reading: 330 (V)
